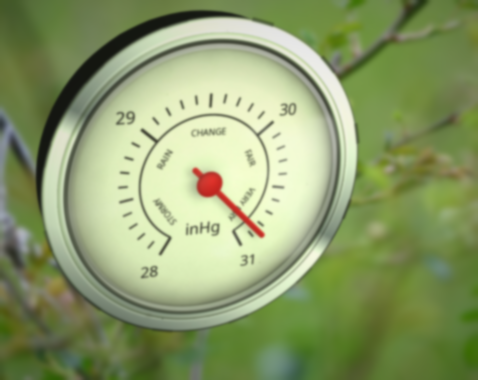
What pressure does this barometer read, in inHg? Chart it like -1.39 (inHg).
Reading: 30.85 (inHg)
